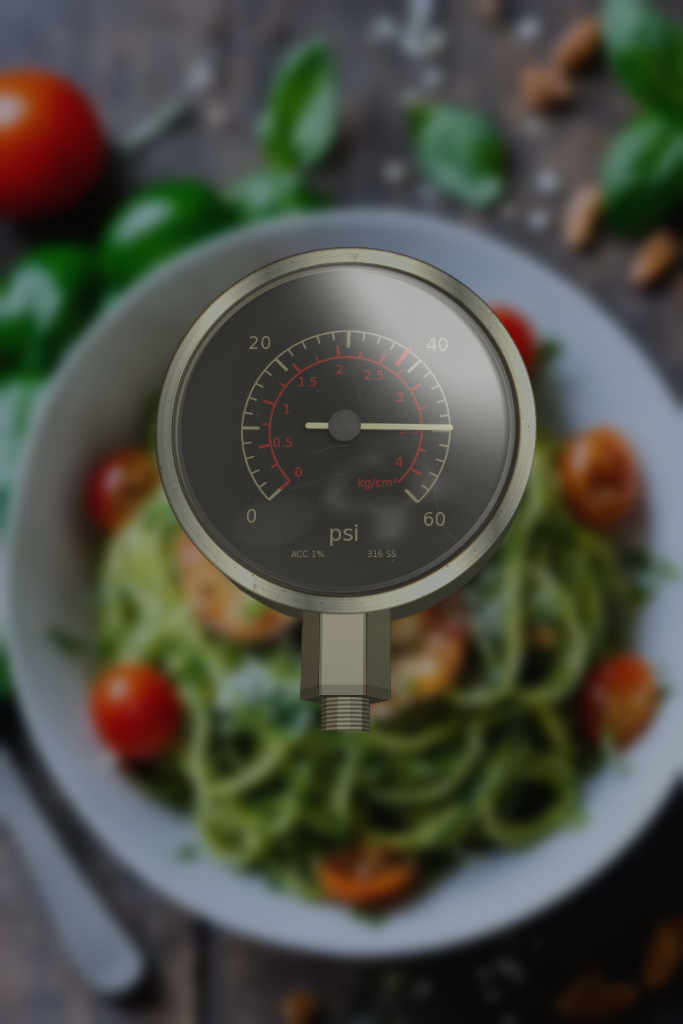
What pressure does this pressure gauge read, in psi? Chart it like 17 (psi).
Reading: 50 (psi)
